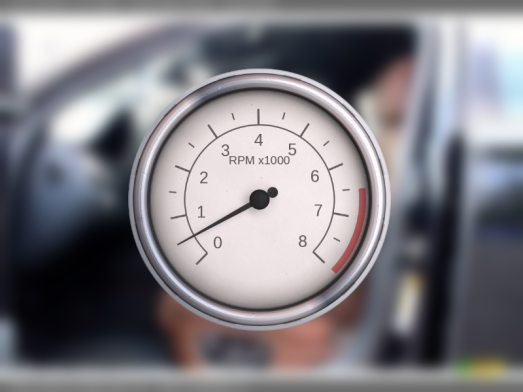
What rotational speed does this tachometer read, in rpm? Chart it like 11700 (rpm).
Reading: 500 (rpm)
